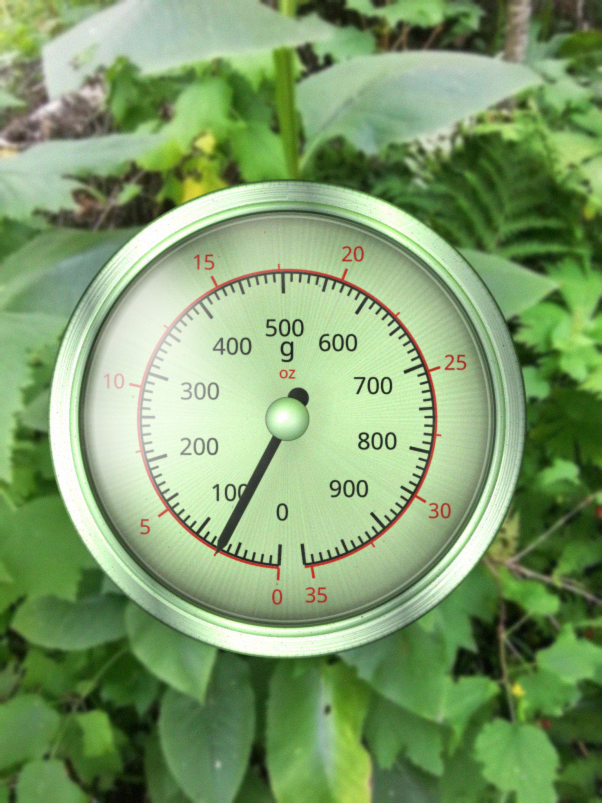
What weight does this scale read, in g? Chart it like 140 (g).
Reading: 70 (g)
